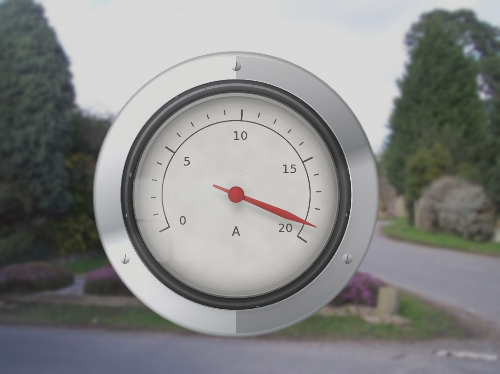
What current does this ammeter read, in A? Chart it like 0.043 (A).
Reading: 19 (A)
